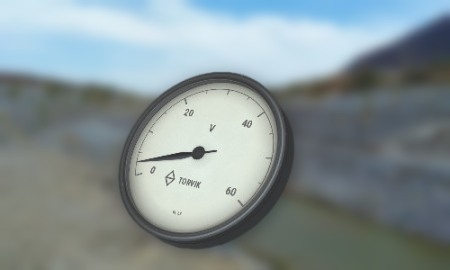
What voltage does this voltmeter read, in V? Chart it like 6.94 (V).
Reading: 2.5 (V)
